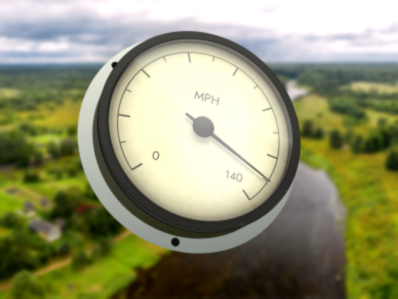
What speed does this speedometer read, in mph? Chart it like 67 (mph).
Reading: 130 (mph)
